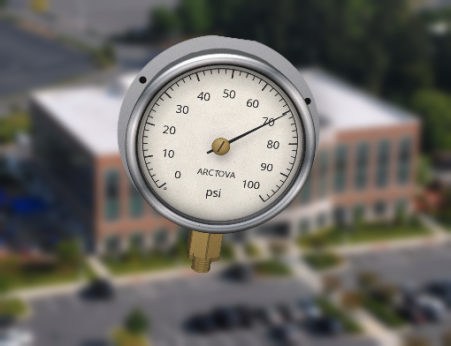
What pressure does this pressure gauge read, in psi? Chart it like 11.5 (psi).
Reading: 70 (psi)
